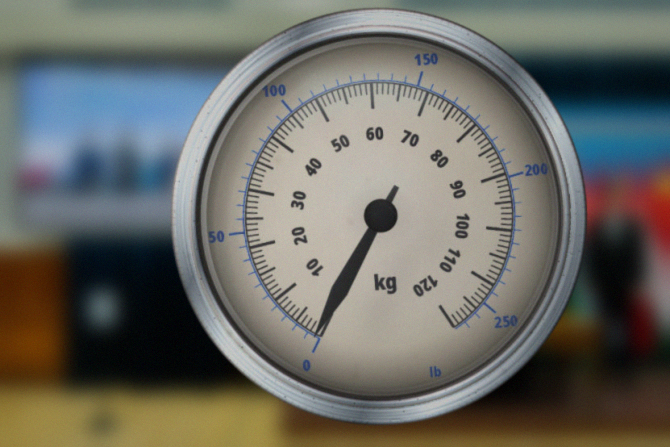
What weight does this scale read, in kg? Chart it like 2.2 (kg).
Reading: 1 (kg)
